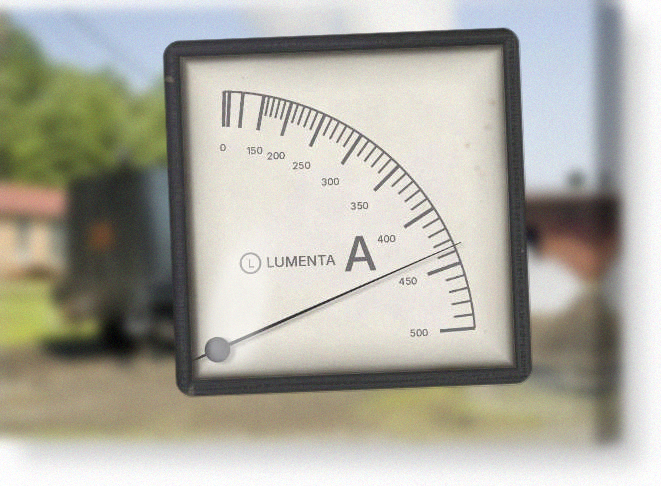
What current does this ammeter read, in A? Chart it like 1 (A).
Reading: 435 (A)
